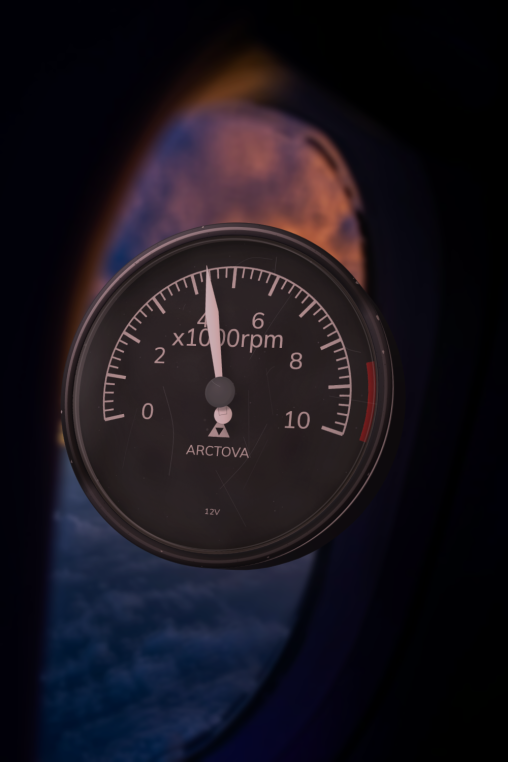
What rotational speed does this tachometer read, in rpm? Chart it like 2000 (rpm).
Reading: 4400 (rpm)
